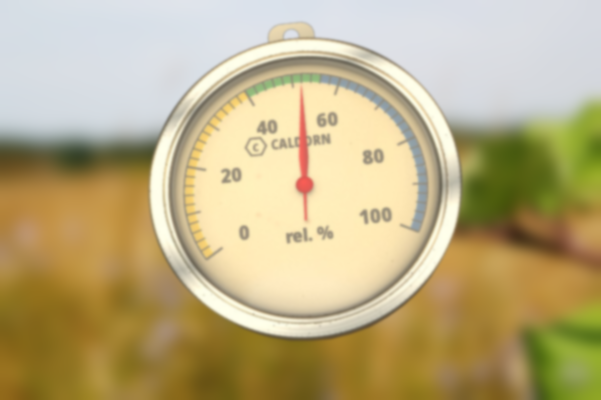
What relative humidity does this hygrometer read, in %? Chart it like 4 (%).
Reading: 52 (%)
